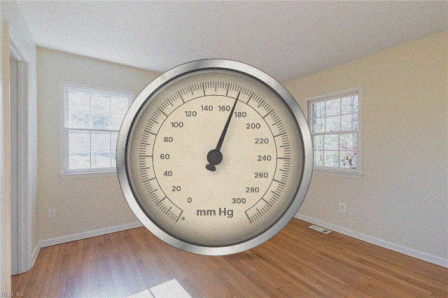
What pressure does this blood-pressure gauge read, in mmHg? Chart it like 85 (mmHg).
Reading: 170 (mmHg)
